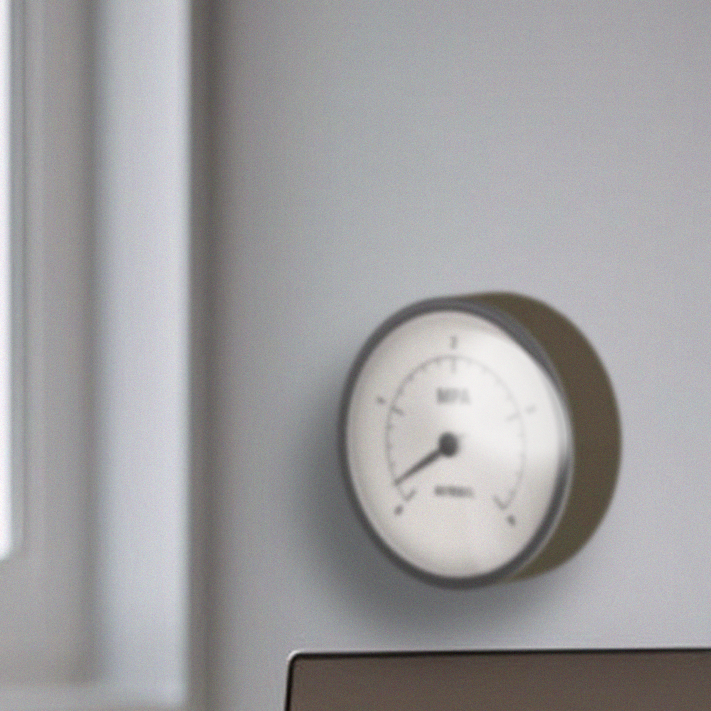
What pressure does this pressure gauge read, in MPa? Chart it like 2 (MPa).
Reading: 0.2 (MPa)
